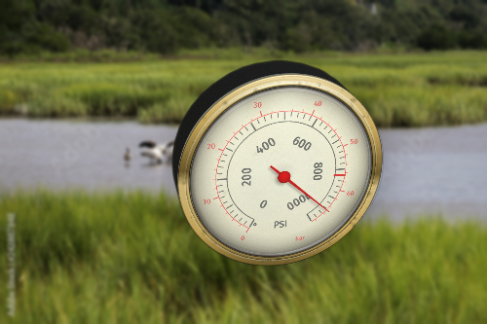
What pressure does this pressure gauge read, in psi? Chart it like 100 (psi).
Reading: 940 (psi)
